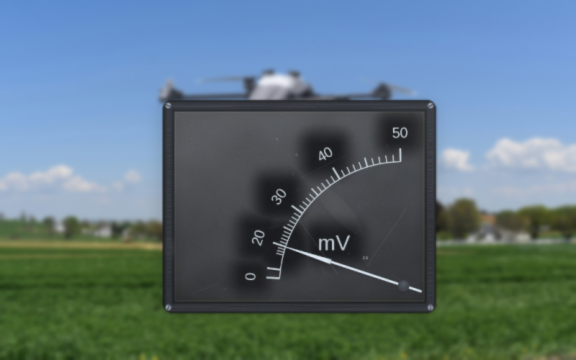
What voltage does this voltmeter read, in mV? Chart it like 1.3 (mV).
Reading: 20 (mV)
